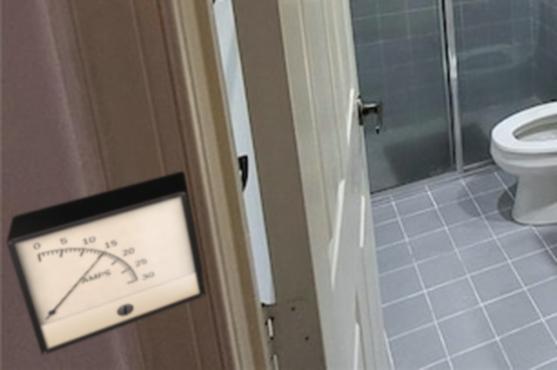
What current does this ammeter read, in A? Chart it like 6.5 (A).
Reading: 15 (A)
